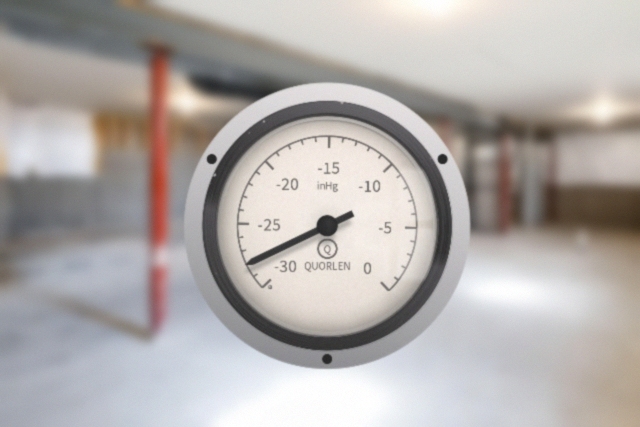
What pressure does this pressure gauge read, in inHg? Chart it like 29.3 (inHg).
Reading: -28 (inHg)
